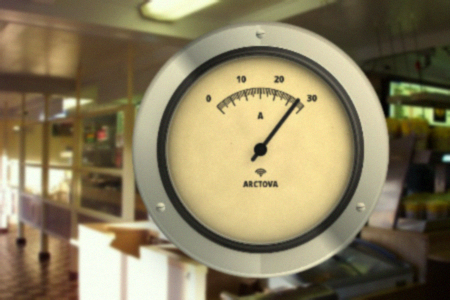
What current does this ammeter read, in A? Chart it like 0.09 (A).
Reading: 27.5 (A)
